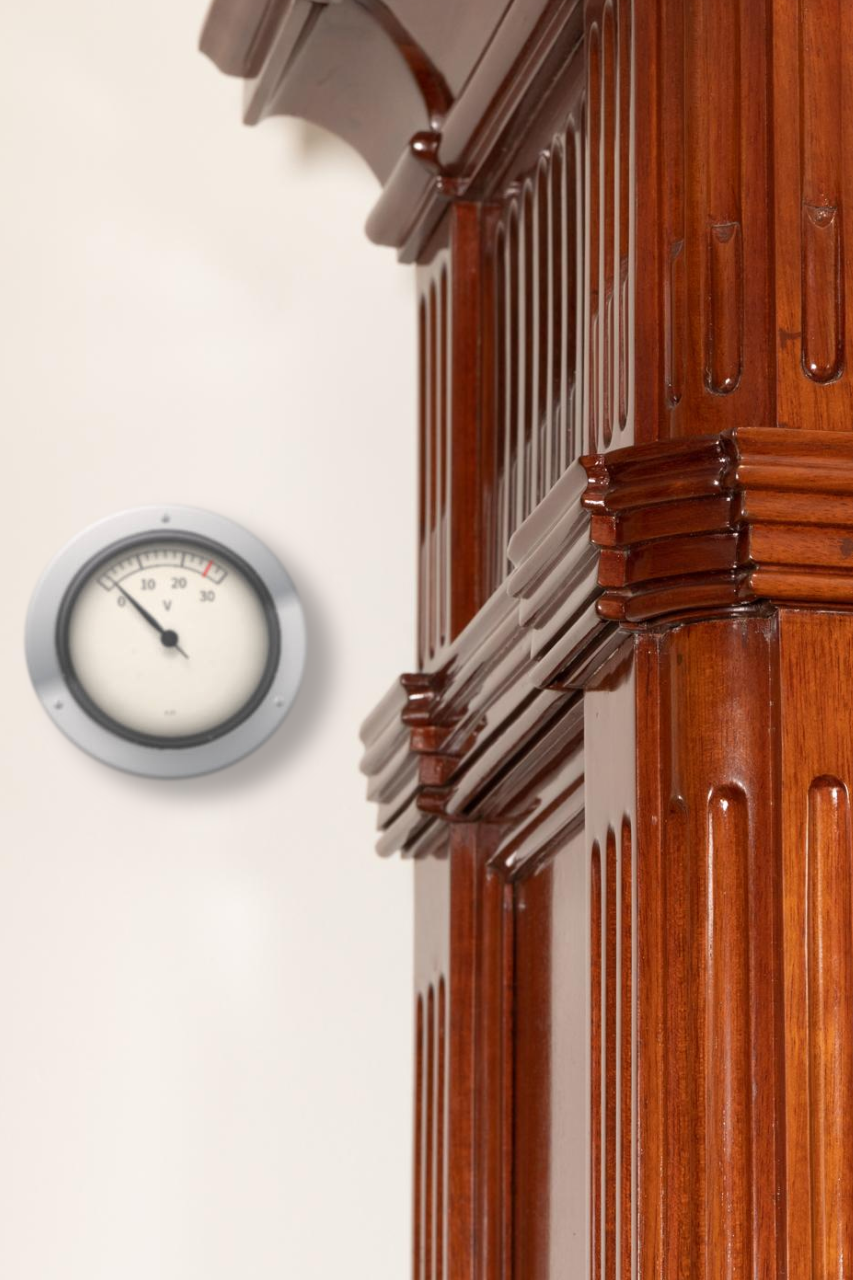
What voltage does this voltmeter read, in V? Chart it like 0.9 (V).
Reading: 2 (V)
